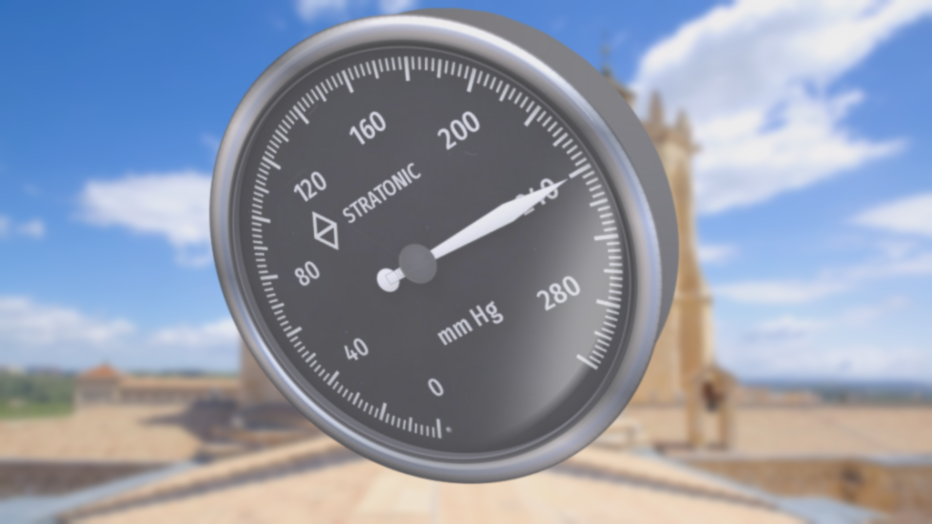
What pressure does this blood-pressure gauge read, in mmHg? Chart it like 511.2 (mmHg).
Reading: 240 (mmHg)
